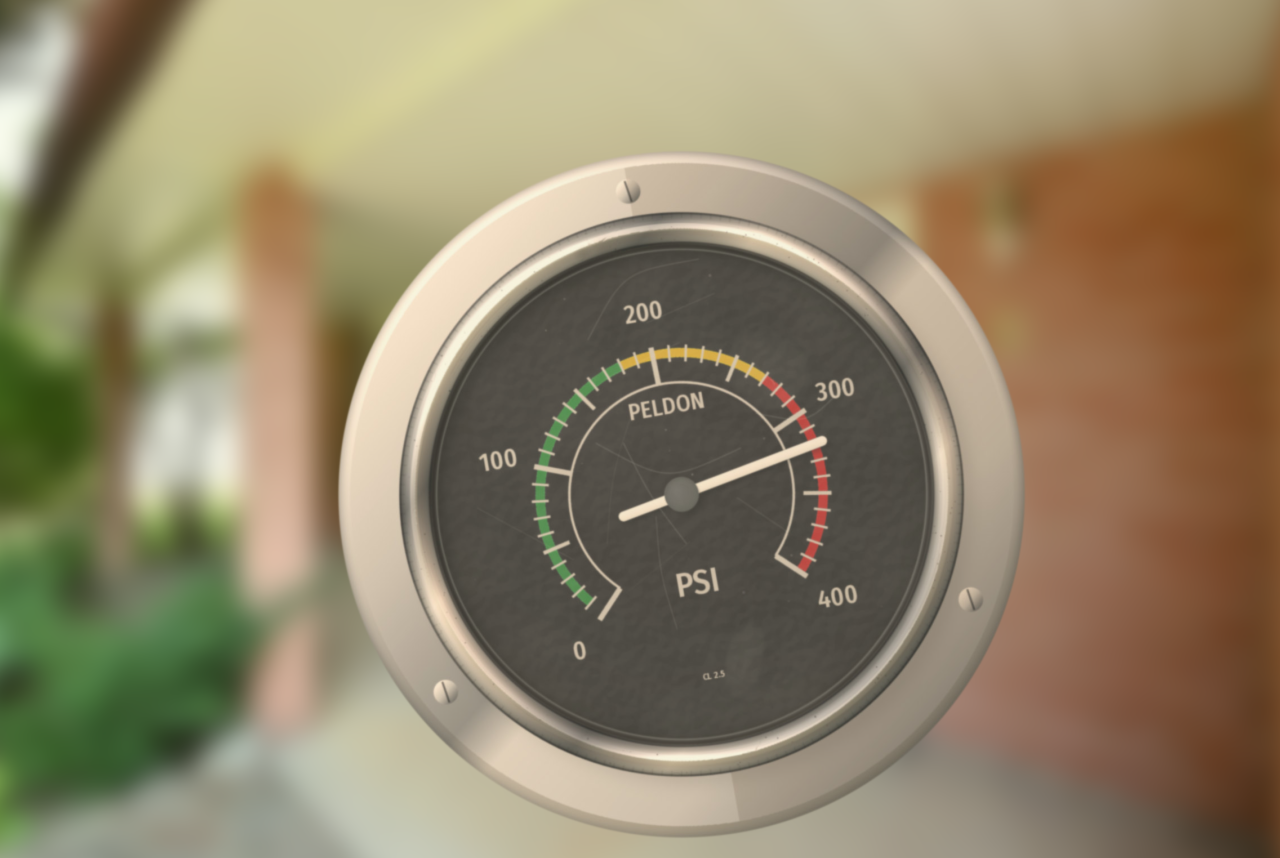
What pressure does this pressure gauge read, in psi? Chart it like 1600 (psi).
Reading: 320 (psi)
